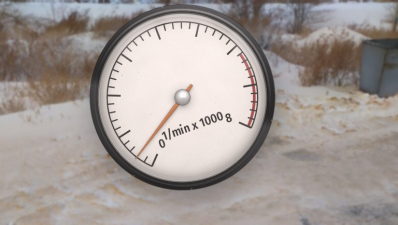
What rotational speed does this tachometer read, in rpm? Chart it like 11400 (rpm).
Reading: 400 (rpm)
